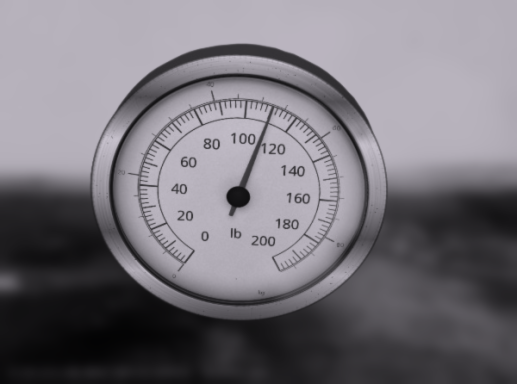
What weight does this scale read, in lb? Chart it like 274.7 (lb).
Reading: 110 (lb)
